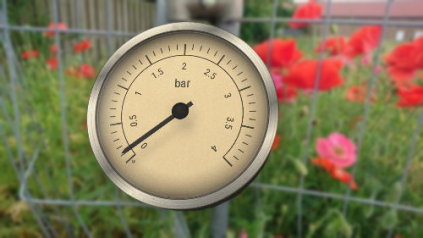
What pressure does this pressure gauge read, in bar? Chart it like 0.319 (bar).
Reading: 0.1 (bar)
